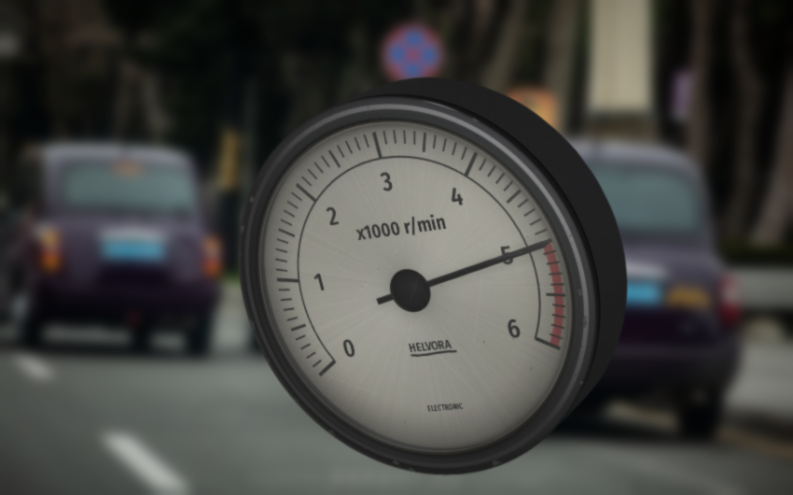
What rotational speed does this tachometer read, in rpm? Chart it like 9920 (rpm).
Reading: 5000 (rpm)
